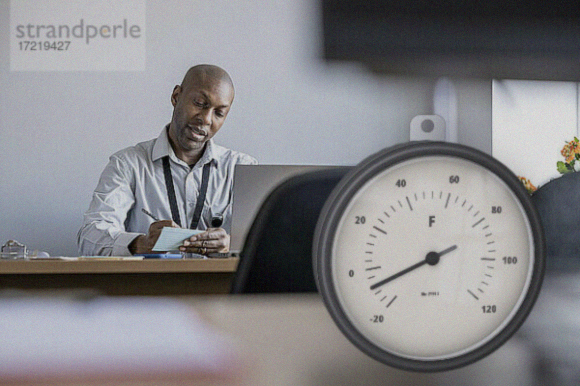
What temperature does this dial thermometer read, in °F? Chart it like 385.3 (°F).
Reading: -8 (°F)
